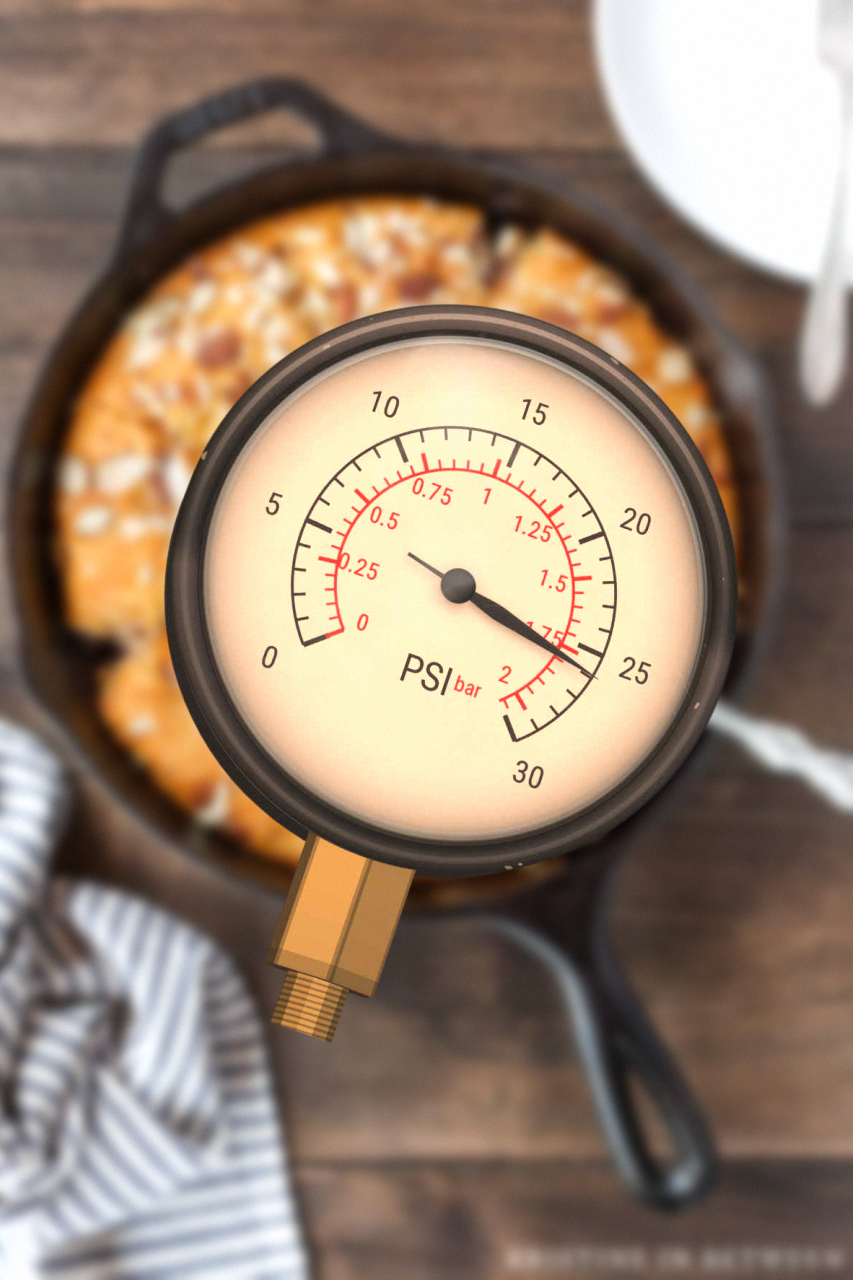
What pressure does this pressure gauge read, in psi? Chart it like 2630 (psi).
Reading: 26 (psi)
